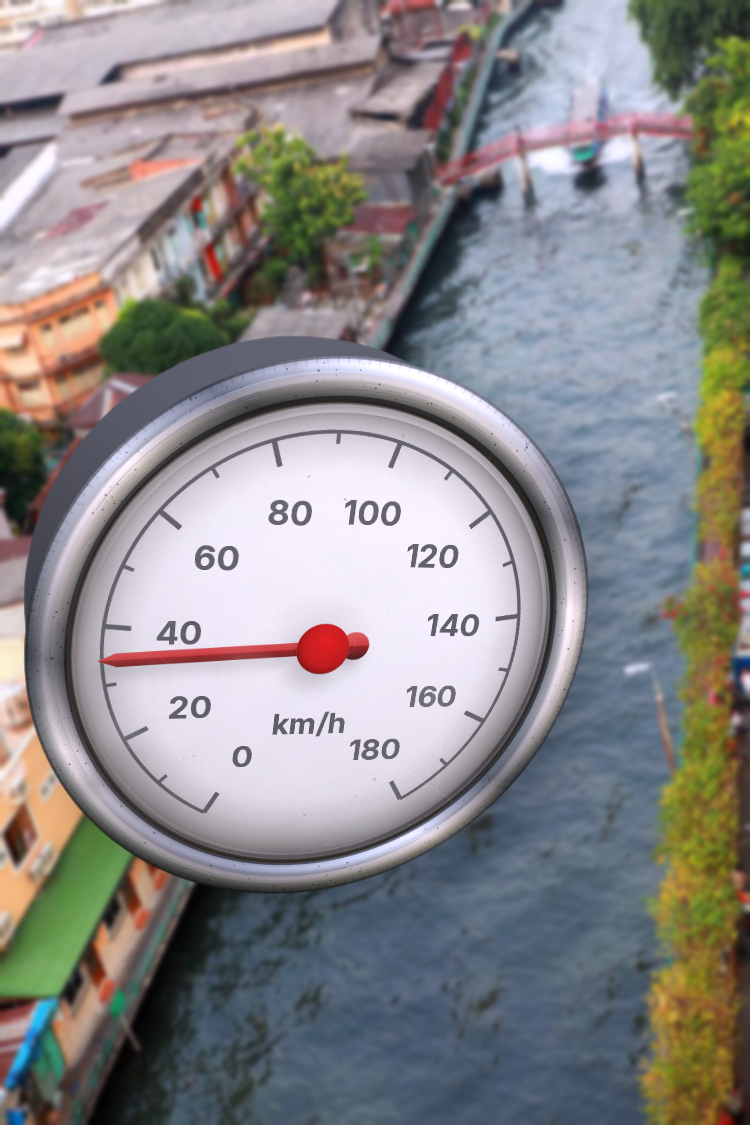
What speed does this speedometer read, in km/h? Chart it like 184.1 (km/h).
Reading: 35 (km/h)
